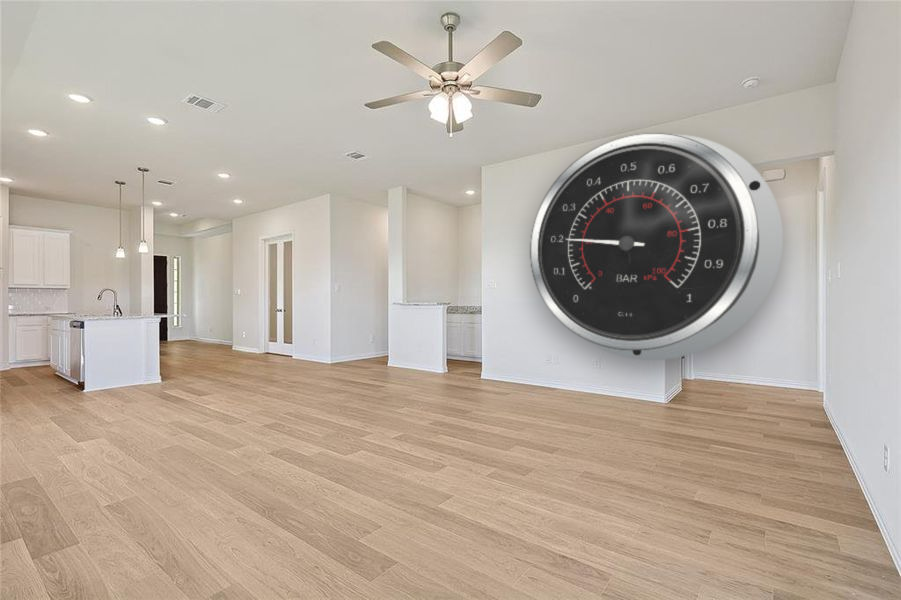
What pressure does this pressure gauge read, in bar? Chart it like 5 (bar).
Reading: 0.2 (bar)
